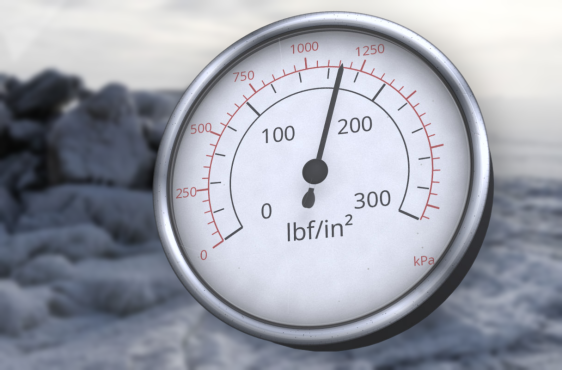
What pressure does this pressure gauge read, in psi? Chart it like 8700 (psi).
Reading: 170 (psi)
